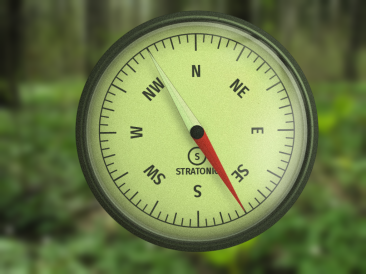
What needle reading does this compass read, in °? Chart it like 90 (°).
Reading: 150 (°)
